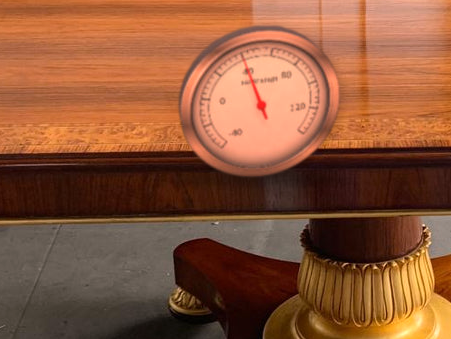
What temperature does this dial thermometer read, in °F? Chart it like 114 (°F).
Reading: 40 (°F)
